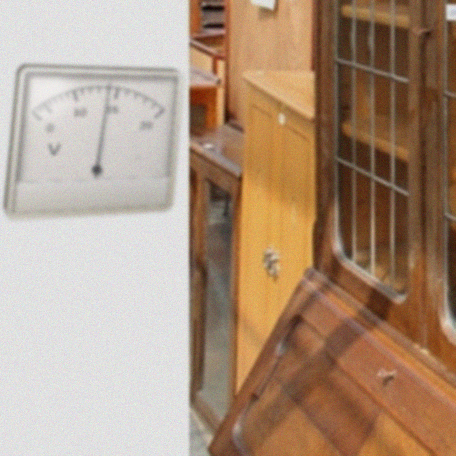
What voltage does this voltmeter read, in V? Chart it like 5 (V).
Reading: 14 (V)
